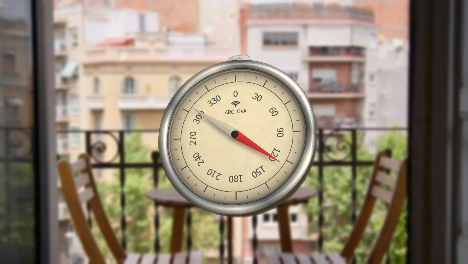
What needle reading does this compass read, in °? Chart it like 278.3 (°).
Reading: 125 (°)
